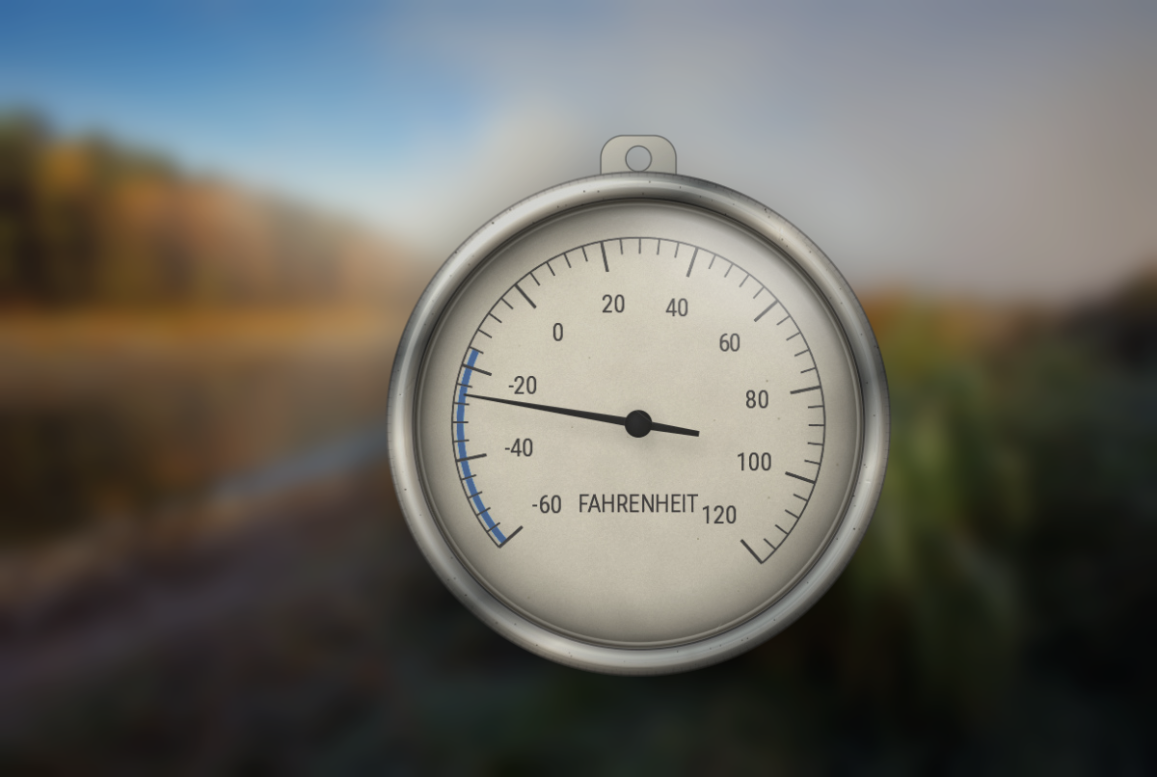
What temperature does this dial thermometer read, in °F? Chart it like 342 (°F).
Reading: -26 (°F)
